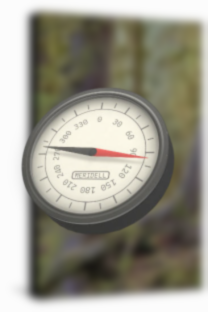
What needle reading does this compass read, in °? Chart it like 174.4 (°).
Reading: 97.5 (°)
